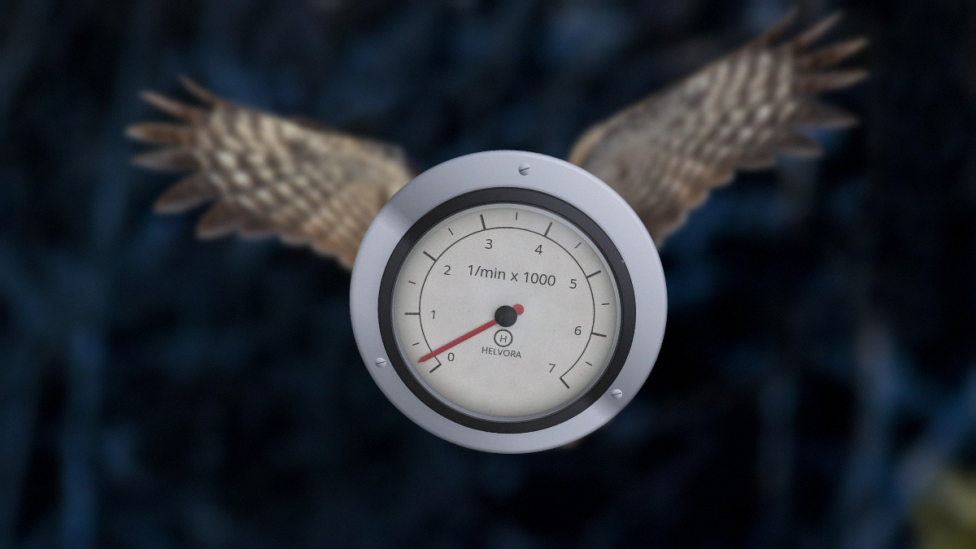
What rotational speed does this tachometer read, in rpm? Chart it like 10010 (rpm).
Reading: 250 (rpm)
